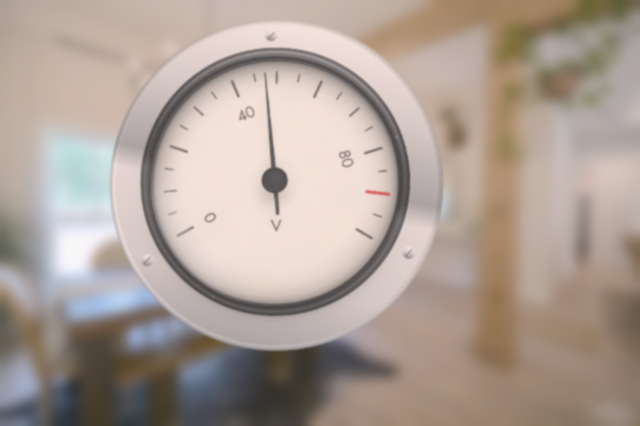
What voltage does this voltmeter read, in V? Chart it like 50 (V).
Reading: 47.5 (V)
